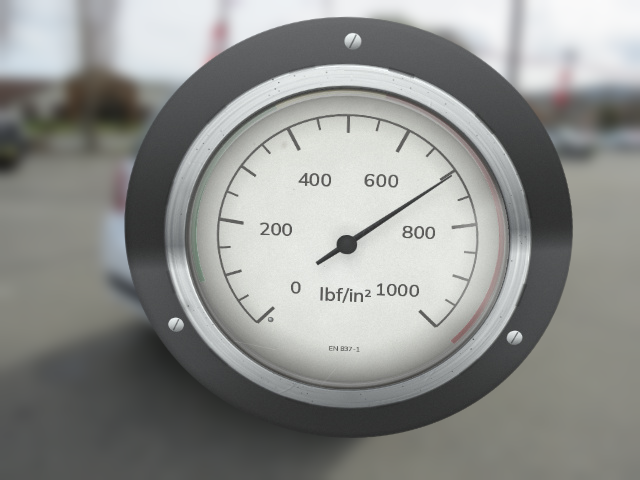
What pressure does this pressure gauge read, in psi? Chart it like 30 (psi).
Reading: 700 (psi)
